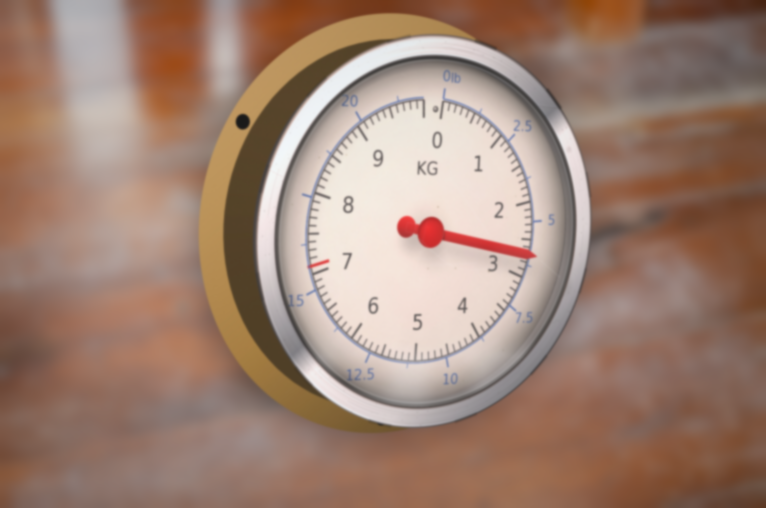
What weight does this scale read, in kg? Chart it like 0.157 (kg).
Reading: 2.7 (kg)
